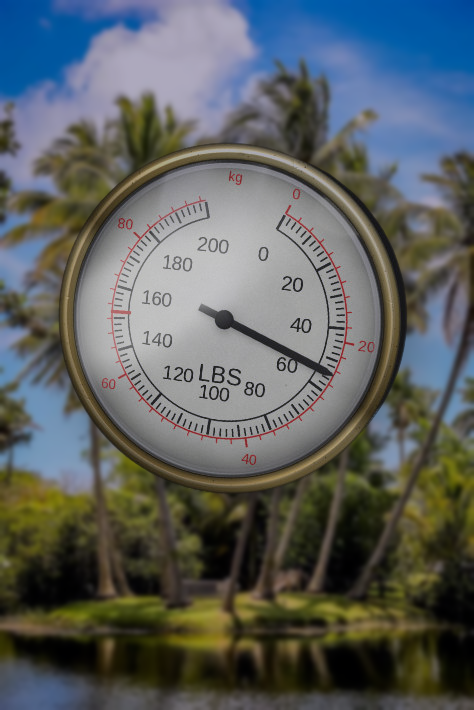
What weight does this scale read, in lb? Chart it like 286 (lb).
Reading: 54 (lb)
